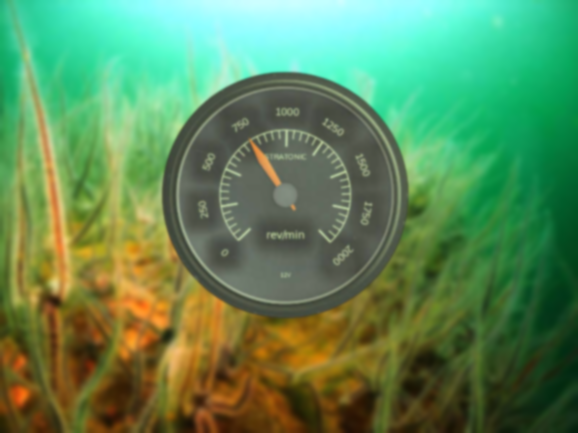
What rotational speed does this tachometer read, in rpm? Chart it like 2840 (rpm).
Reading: 750 (rpm)
